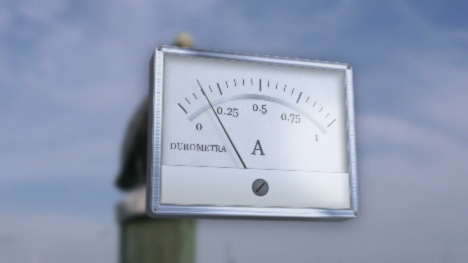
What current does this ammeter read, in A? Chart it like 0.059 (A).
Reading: 0.15 (A)
